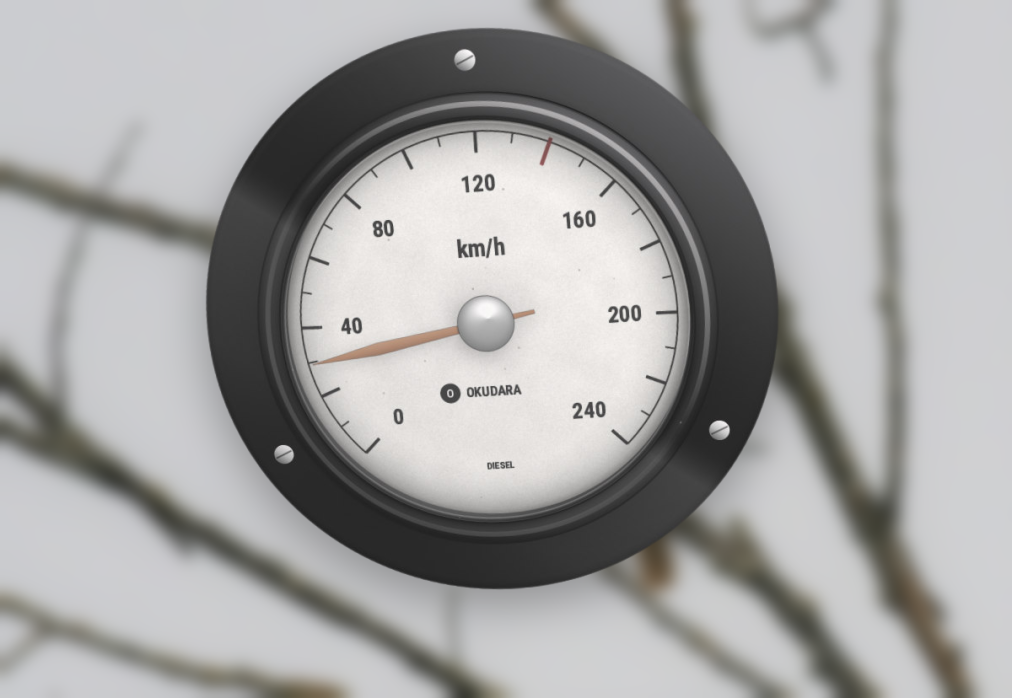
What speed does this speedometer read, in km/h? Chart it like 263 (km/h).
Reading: 30 (km/h)
